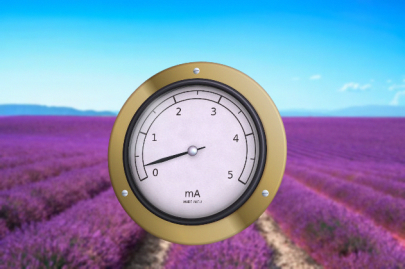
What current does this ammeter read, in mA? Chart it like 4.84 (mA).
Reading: 0.25 (mA)
